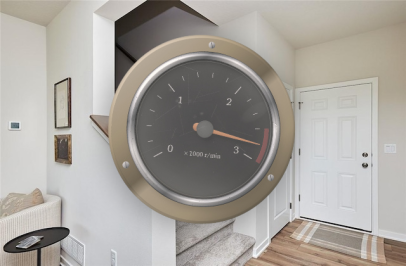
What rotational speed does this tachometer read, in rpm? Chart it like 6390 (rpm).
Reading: 2800 (rpm)
